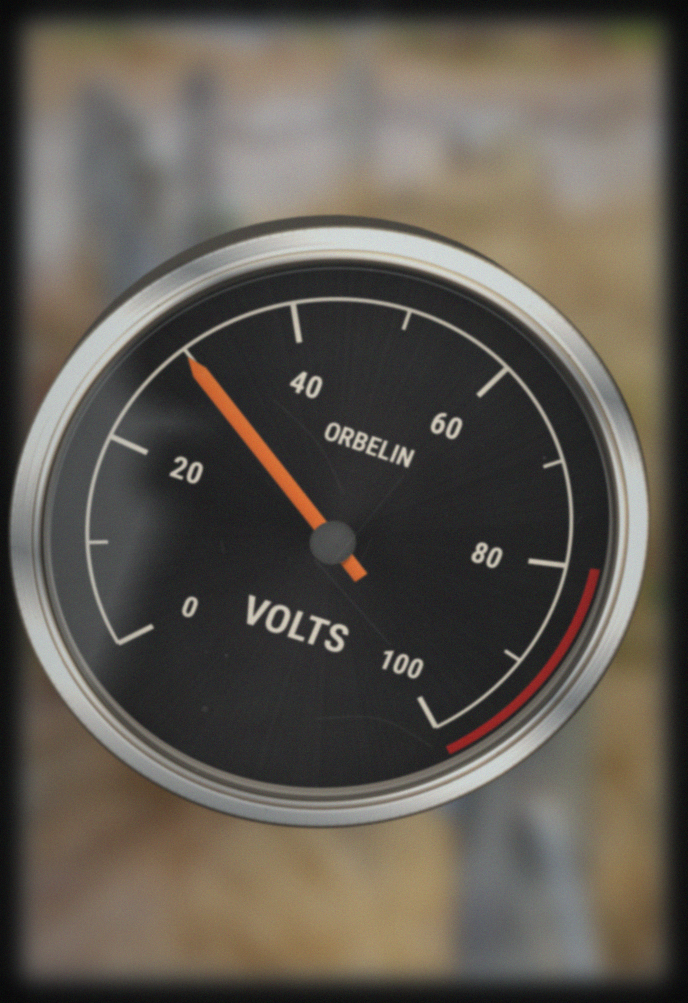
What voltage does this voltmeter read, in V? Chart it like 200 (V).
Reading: 30 (V)
